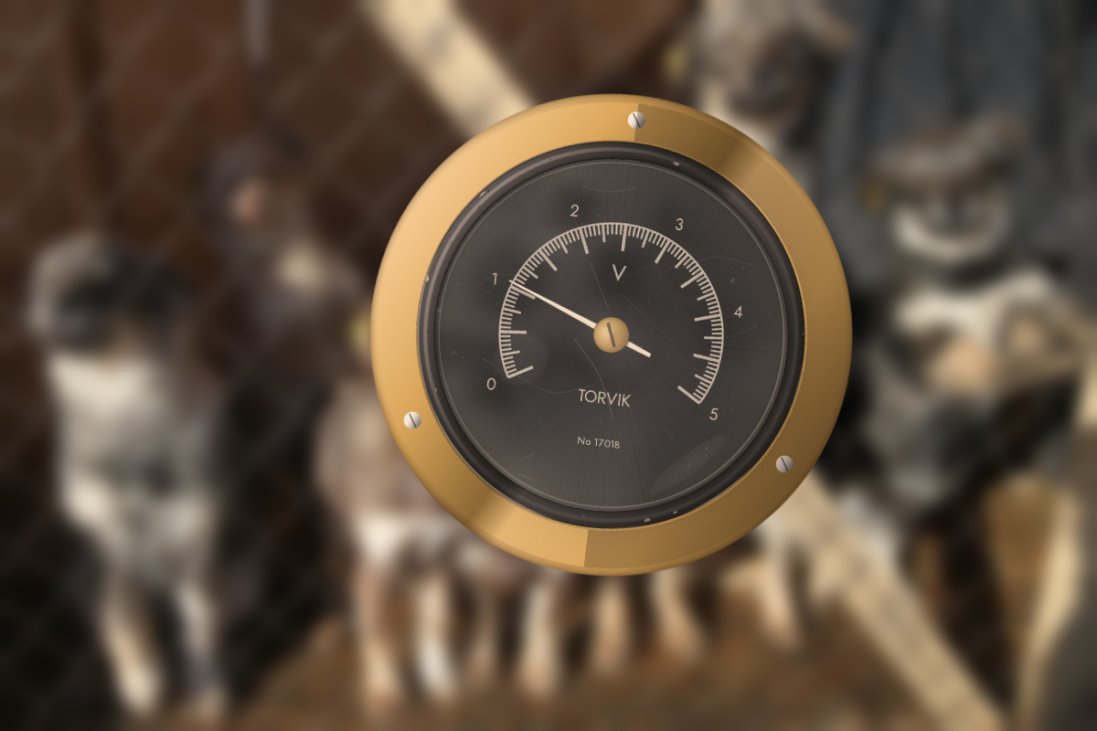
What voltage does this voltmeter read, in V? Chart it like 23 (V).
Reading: 1.05 (V)
